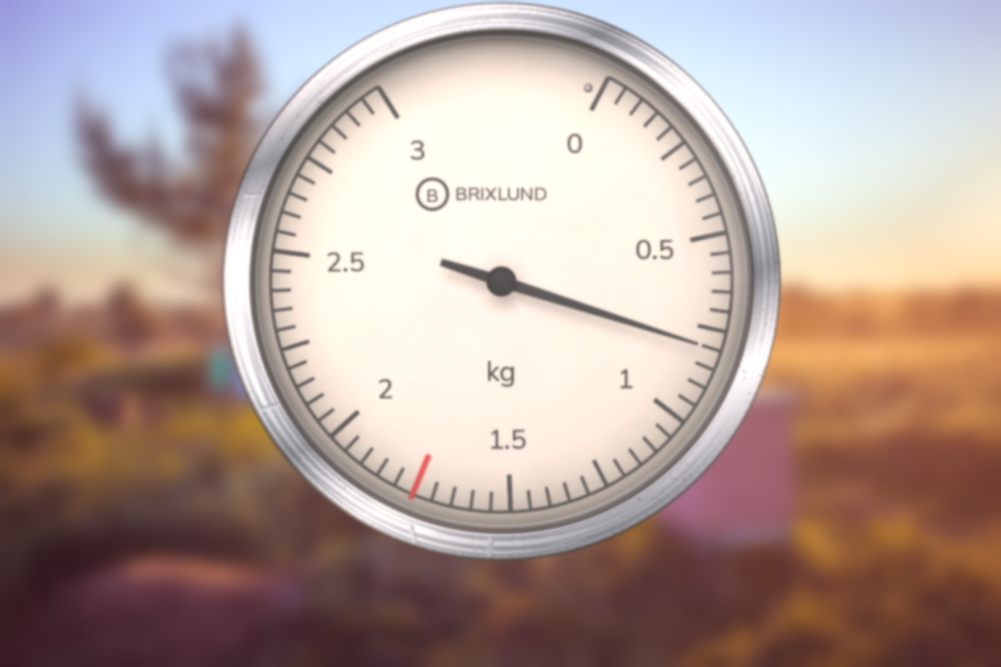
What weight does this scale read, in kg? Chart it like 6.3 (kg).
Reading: 0.8 (kg)
